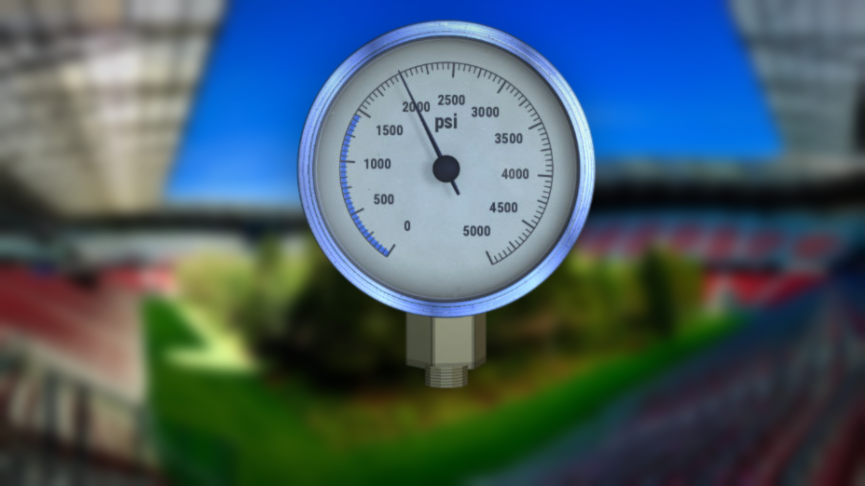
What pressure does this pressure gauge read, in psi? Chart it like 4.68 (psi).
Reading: 2000 (psi)
